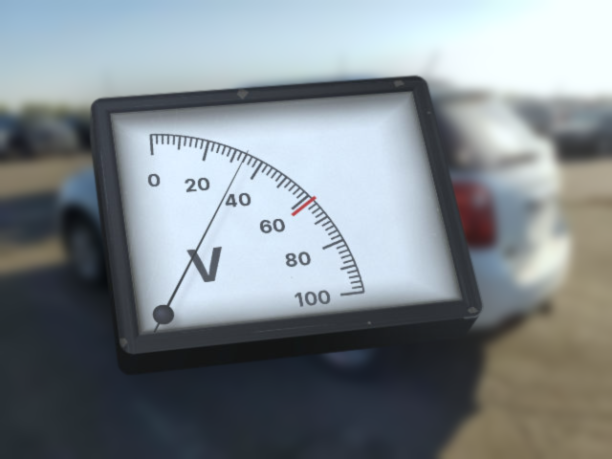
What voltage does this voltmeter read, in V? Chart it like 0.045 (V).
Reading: 34 (V)
